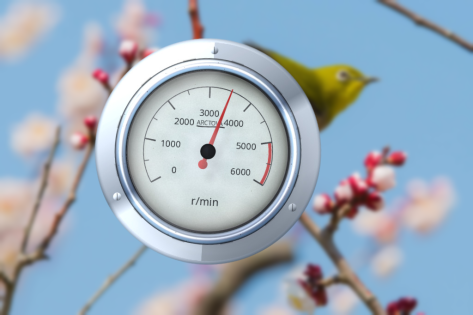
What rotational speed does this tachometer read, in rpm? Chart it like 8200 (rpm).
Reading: 3500 (rpm)
